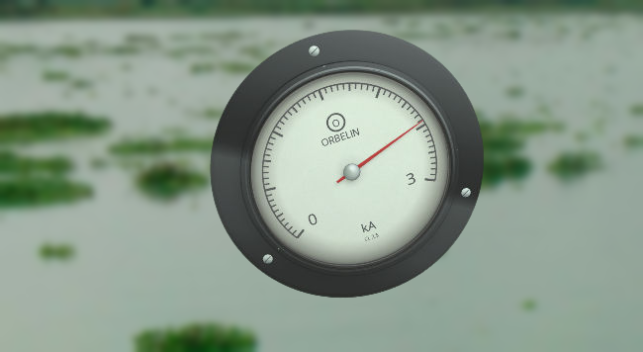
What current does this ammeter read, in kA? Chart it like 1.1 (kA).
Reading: 2.45 (kA)
